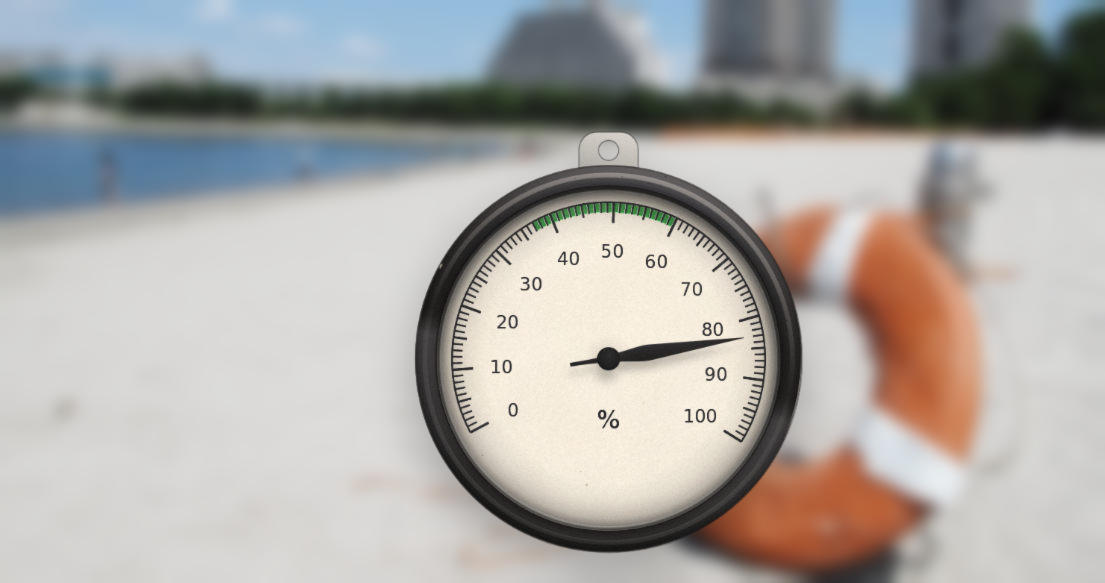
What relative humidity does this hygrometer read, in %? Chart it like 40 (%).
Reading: 83 (%)
